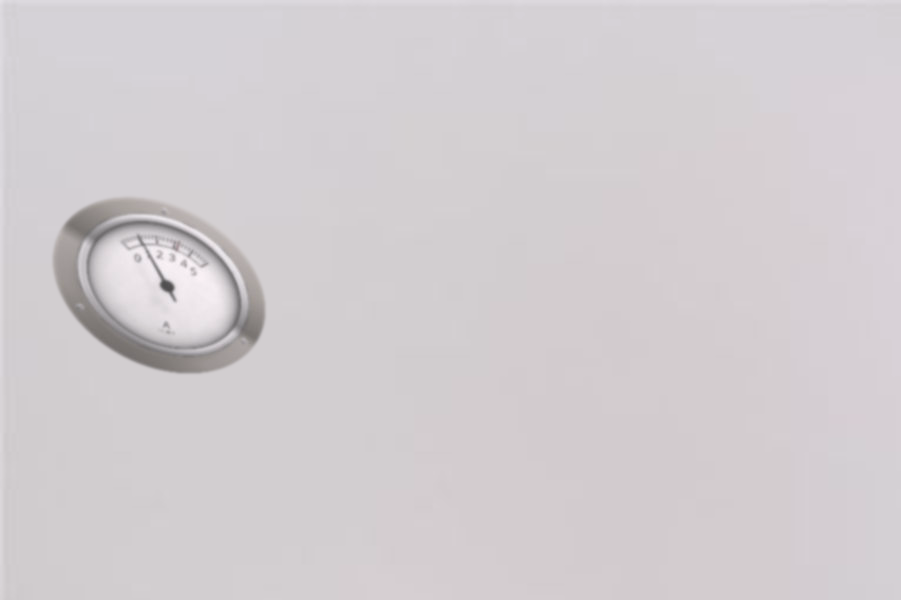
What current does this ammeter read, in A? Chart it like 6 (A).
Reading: 1 (A)
